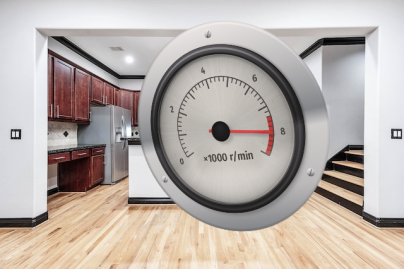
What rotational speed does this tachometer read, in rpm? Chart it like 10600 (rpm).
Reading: 8000 (rpm)
